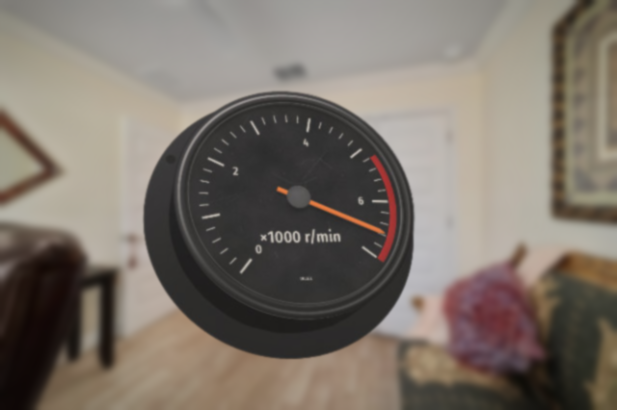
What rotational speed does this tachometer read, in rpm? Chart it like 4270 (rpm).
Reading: 6600 (rpm)
